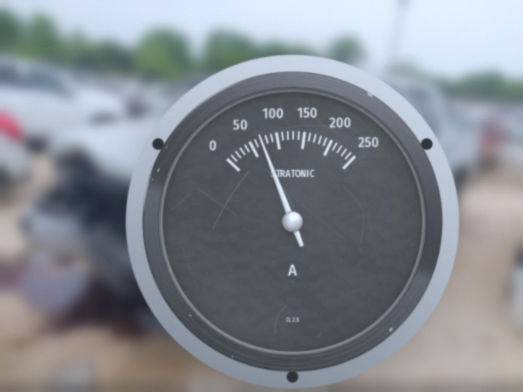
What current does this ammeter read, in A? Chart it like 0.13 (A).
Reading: 70 (A)
